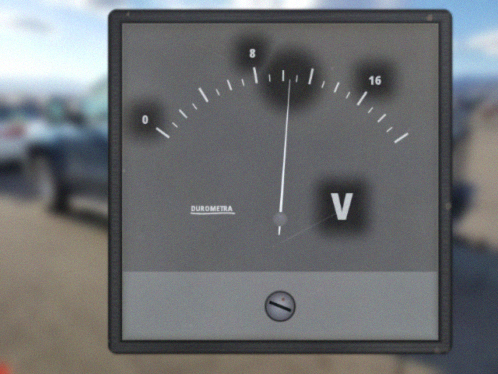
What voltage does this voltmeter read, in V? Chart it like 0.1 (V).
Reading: 10.5 (V)
